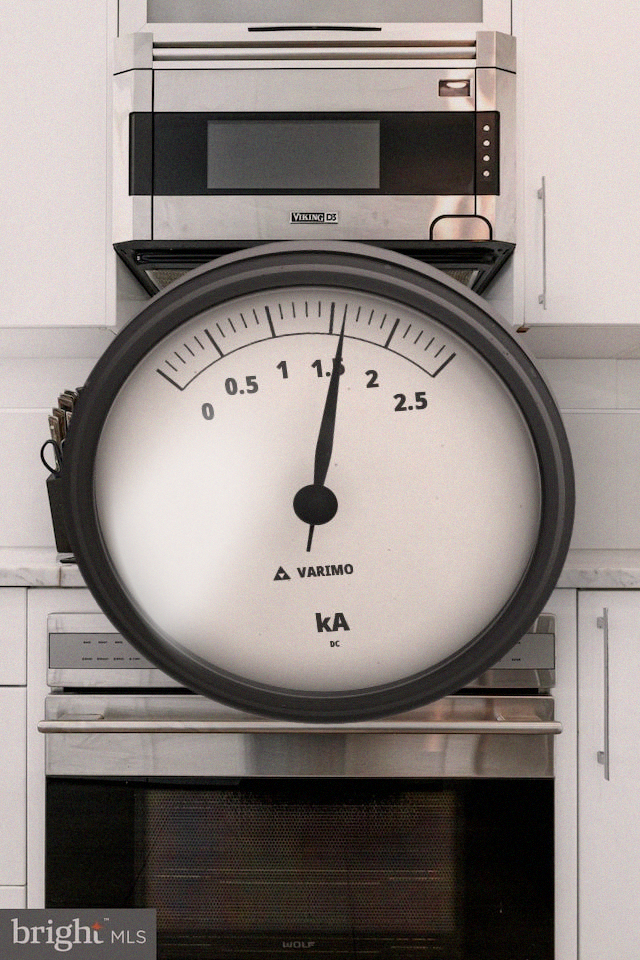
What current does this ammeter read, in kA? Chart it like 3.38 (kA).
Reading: 1.6 (kA)
